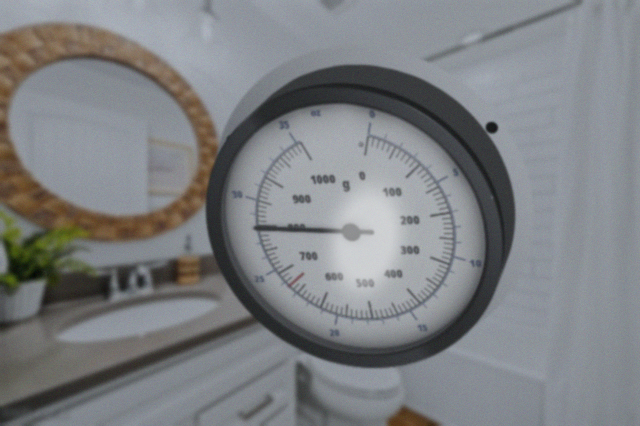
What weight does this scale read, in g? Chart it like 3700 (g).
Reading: 800 (g)
